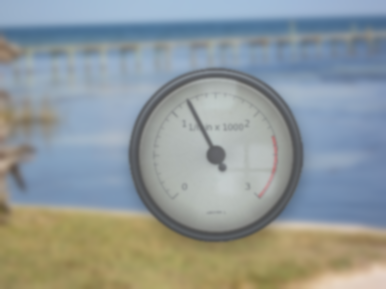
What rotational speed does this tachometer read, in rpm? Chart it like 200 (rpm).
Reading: 1200 (rpm)
